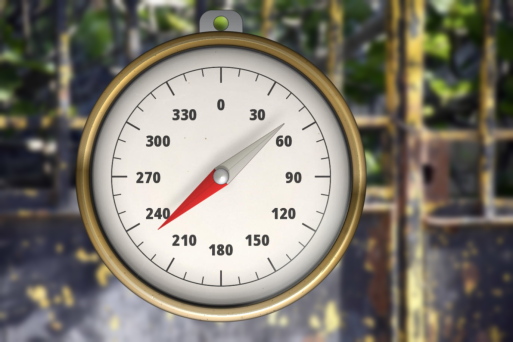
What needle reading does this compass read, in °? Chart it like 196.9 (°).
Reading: 230 (°)
